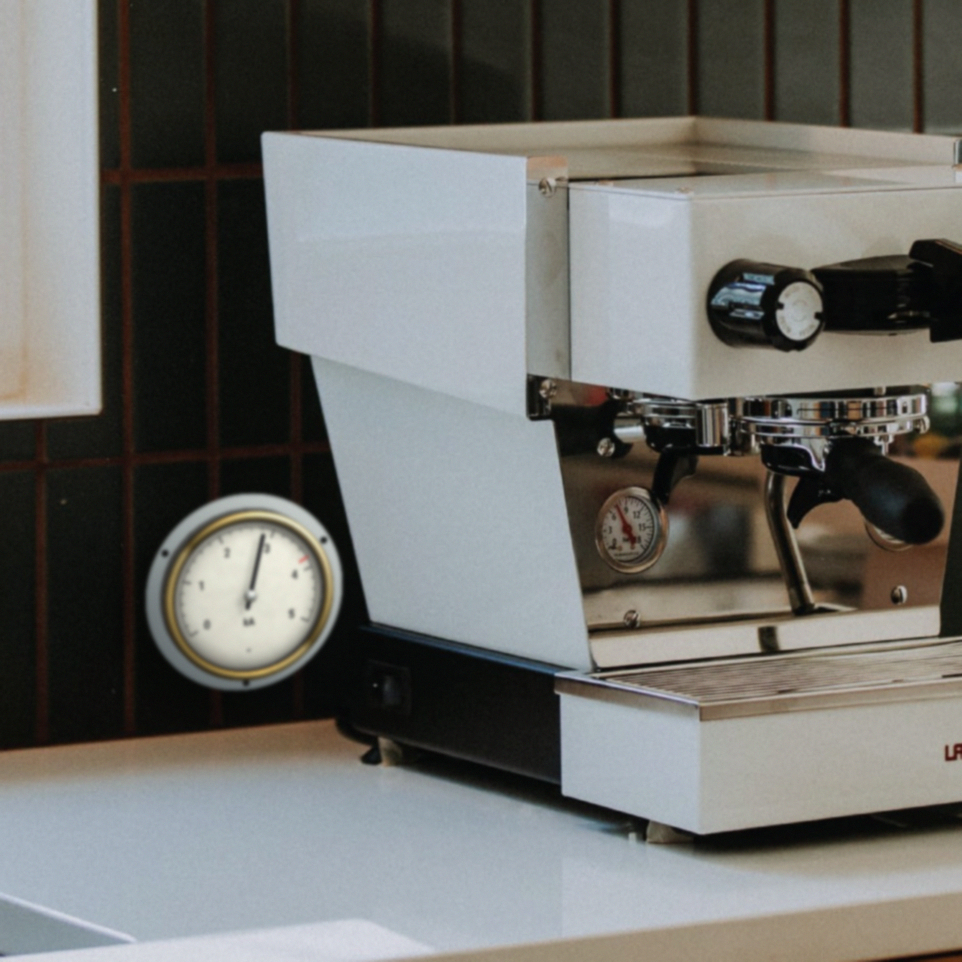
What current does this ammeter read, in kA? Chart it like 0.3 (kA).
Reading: 2.8 (kA)
